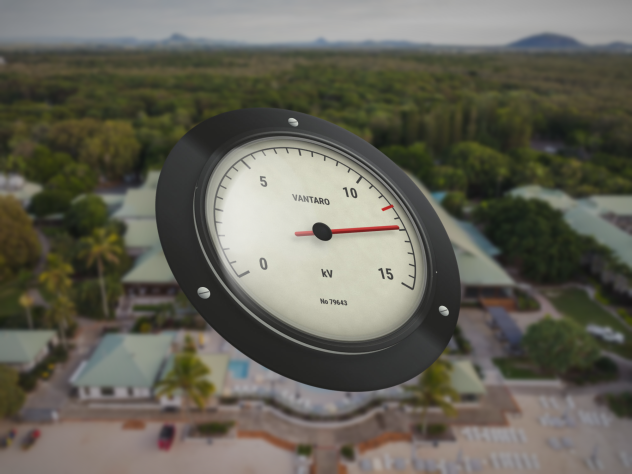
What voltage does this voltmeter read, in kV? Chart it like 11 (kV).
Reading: 12.5 (kV)
